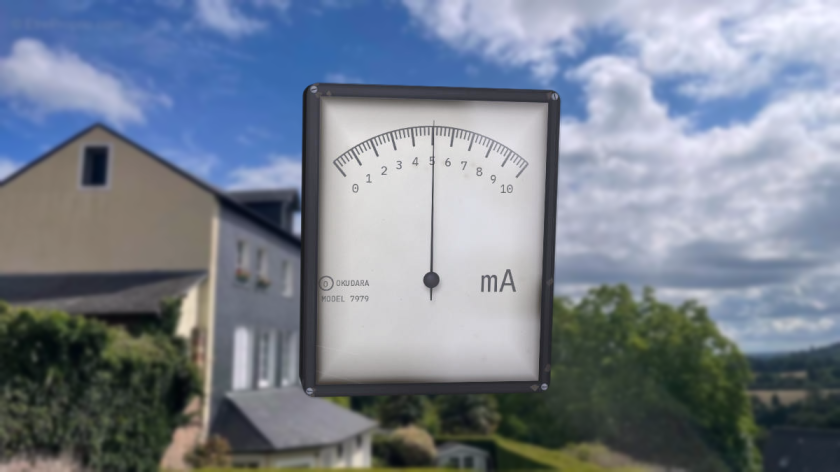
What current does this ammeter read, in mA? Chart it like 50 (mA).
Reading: 5 (mA)
